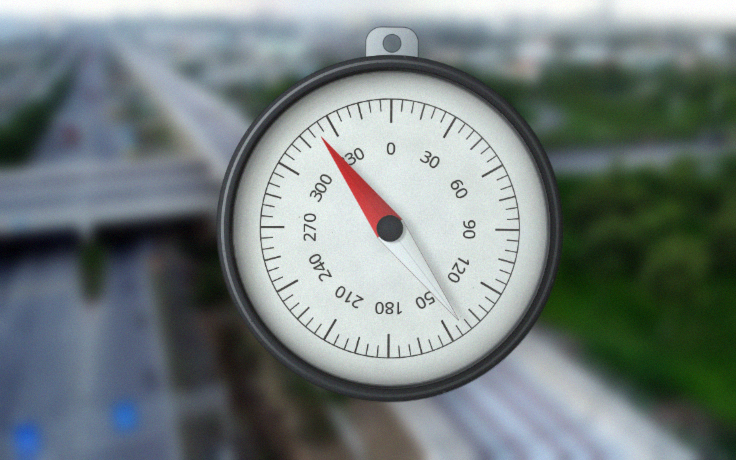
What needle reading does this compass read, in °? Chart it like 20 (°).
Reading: 322.5 (°)
